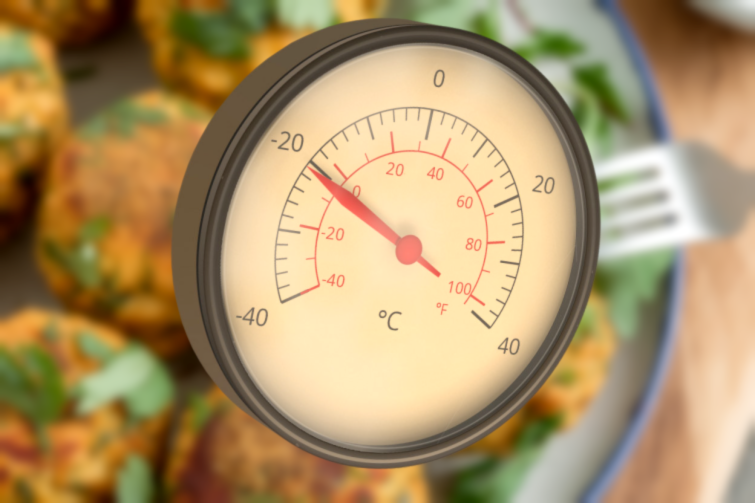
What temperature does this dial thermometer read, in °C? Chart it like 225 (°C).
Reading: -21 (°C)
